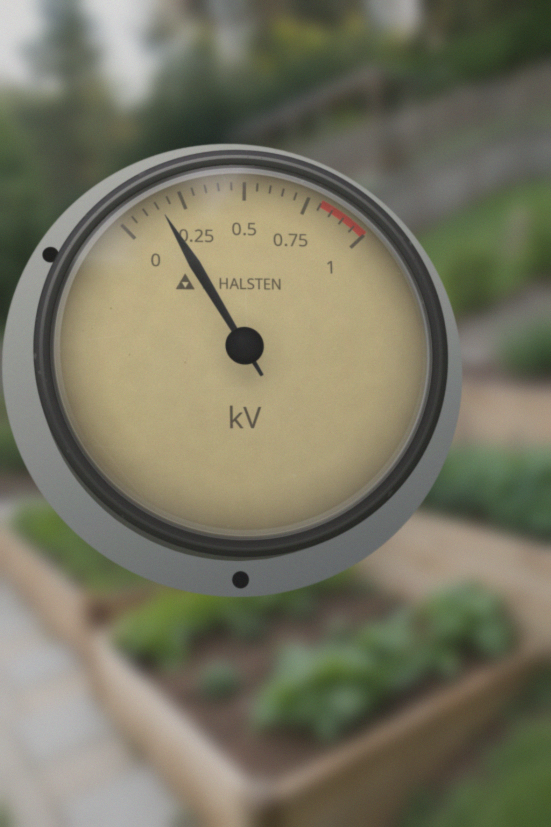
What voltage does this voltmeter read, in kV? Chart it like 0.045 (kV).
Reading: 0.15 (kV)
